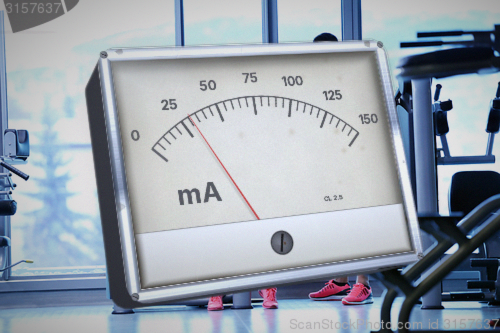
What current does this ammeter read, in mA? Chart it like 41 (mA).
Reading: 30 (mA)
